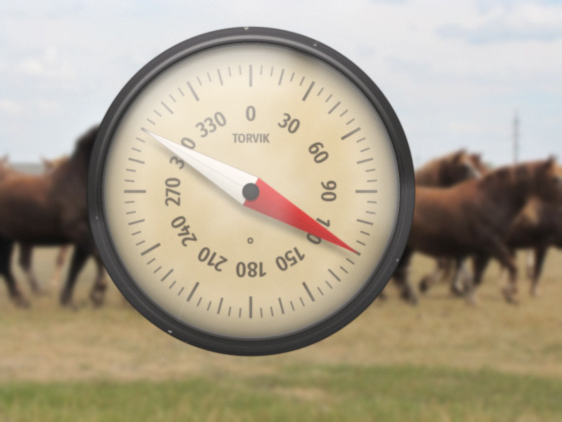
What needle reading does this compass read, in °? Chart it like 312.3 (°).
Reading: 120 (°)
